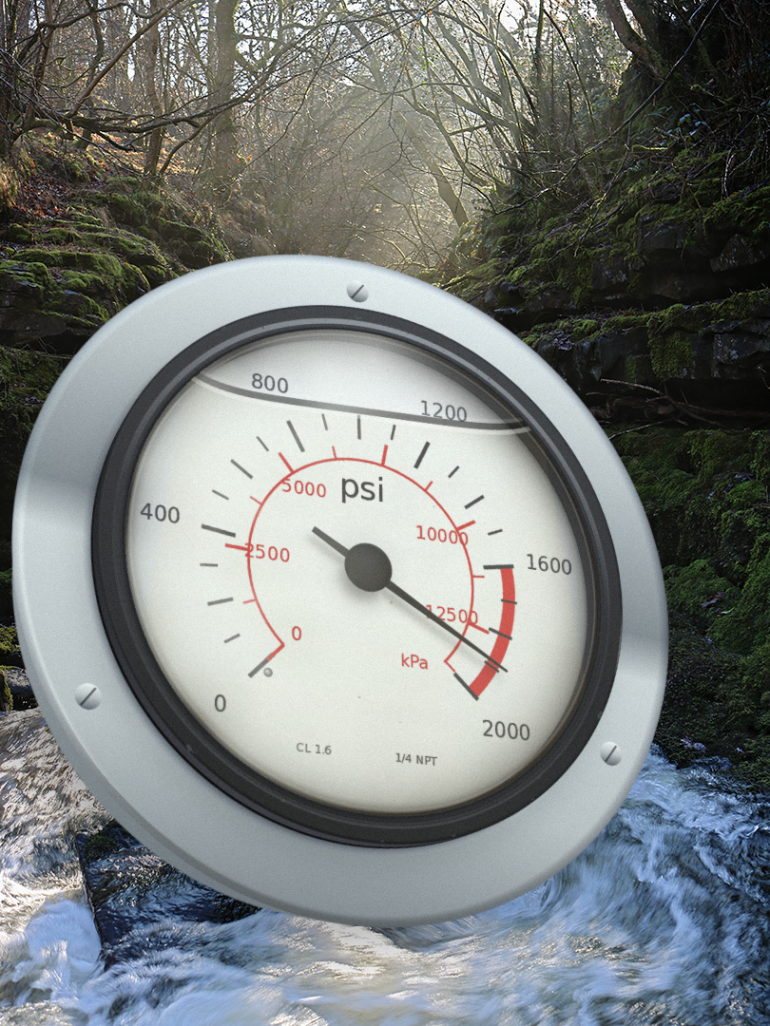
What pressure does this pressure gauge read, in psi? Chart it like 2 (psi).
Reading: 1900 (psi)
